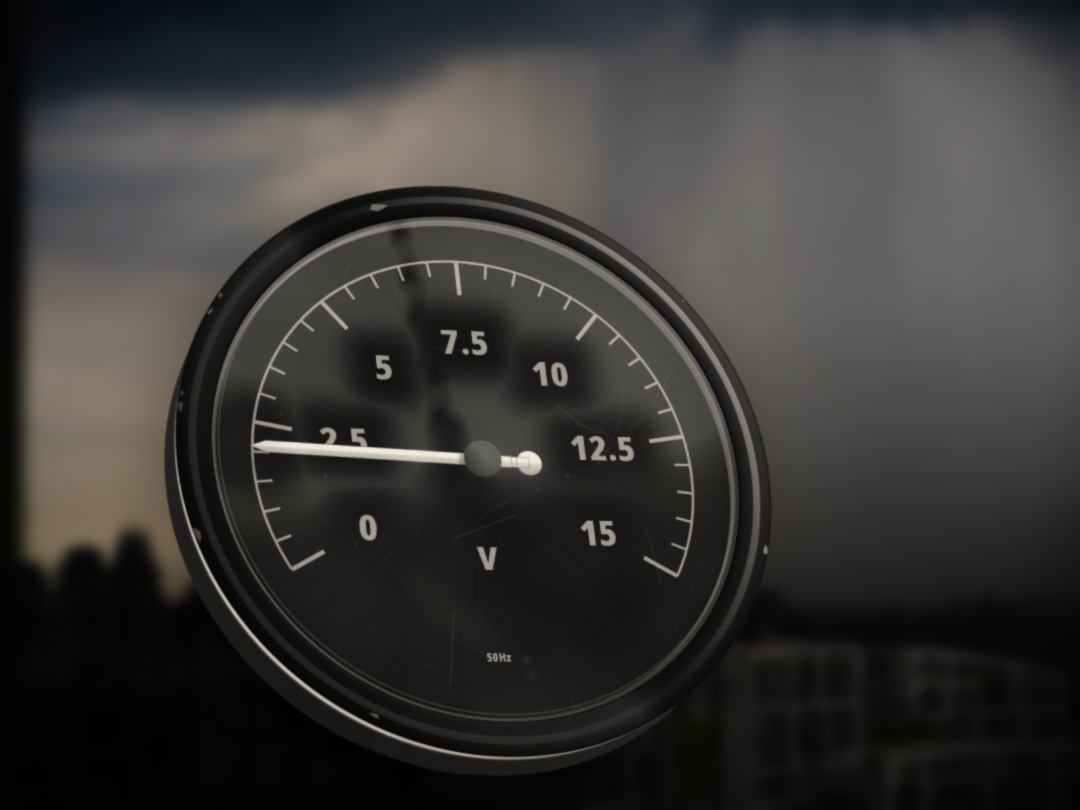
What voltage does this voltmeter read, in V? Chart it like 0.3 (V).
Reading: 2 (V)
